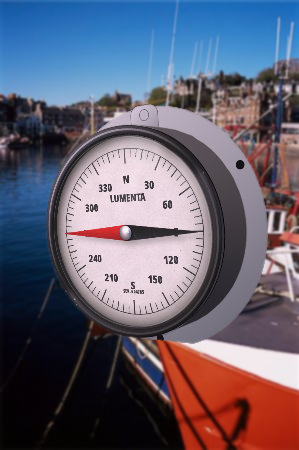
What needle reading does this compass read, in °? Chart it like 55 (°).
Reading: 270 (°)
